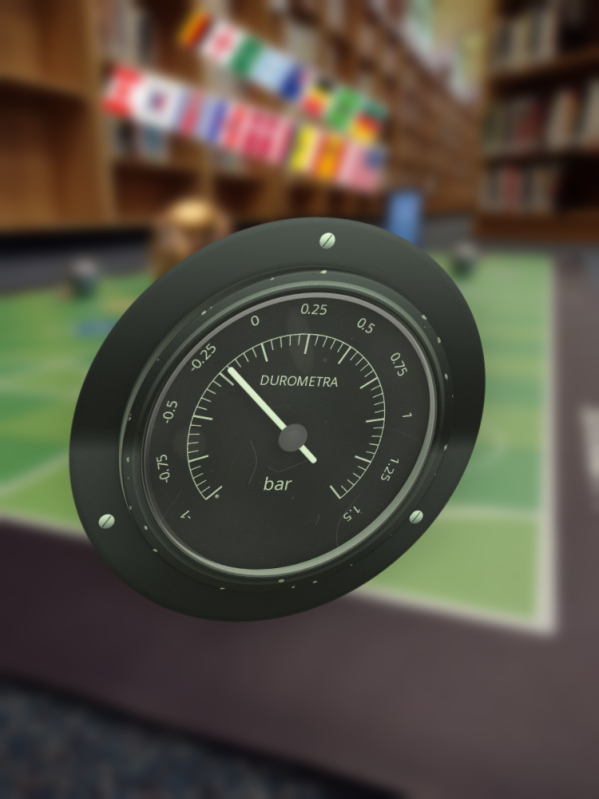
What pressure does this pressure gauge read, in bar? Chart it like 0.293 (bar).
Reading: -0.2 (bar)
